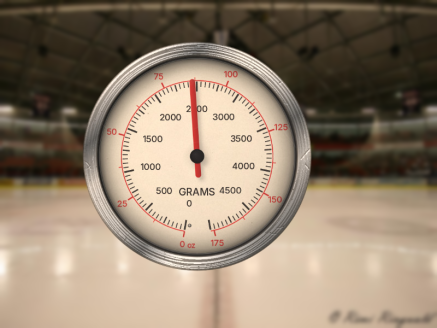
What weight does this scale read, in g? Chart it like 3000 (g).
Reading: 2450 (g)
